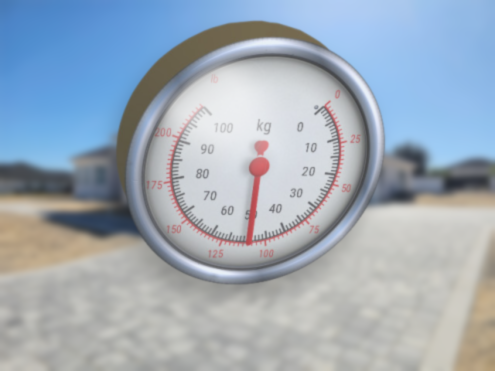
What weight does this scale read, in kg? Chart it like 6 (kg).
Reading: 50 (kg)
